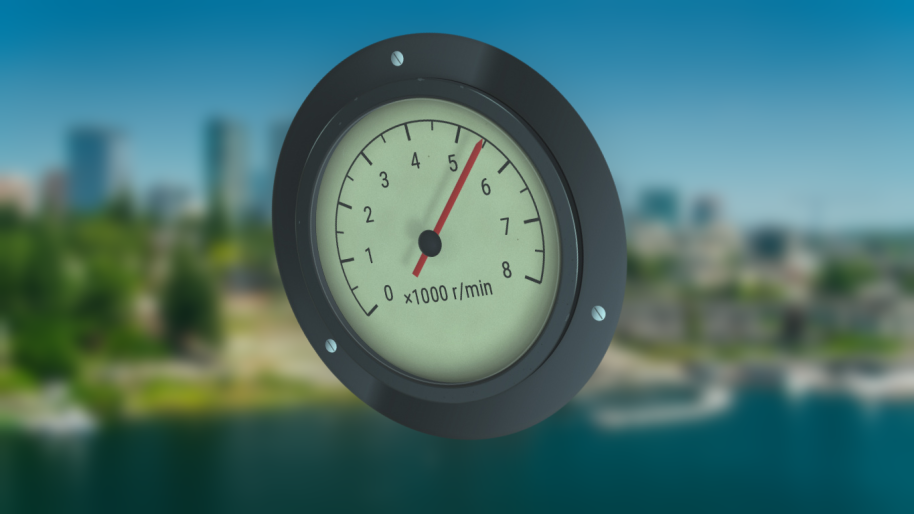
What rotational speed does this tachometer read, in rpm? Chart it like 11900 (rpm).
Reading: 5500 (rpm)
